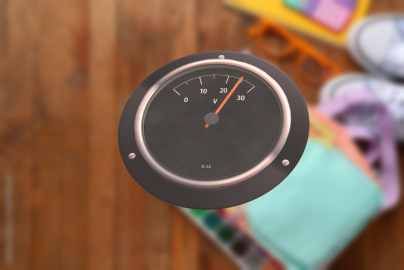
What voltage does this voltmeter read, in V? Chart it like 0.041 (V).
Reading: 25 (V)
